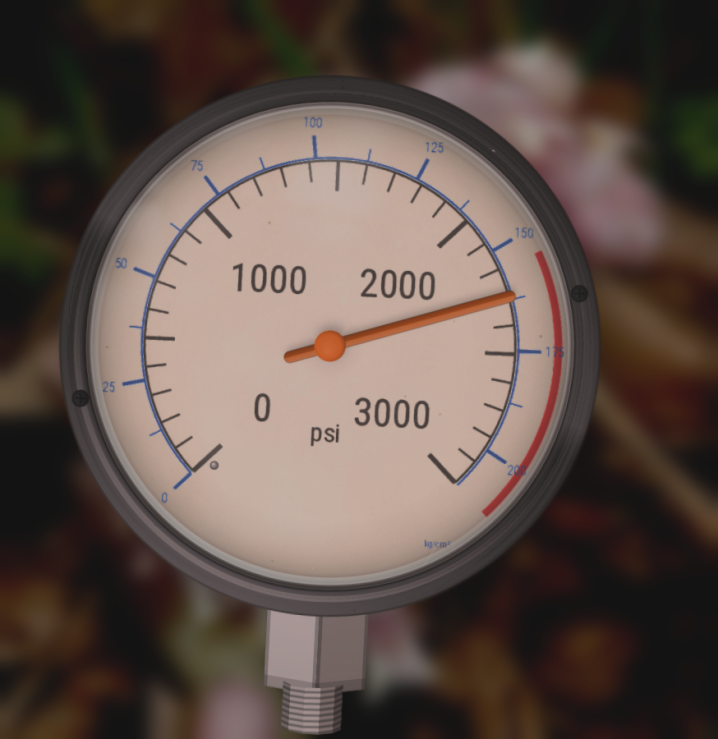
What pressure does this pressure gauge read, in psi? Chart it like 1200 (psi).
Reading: 2300 (psi)
